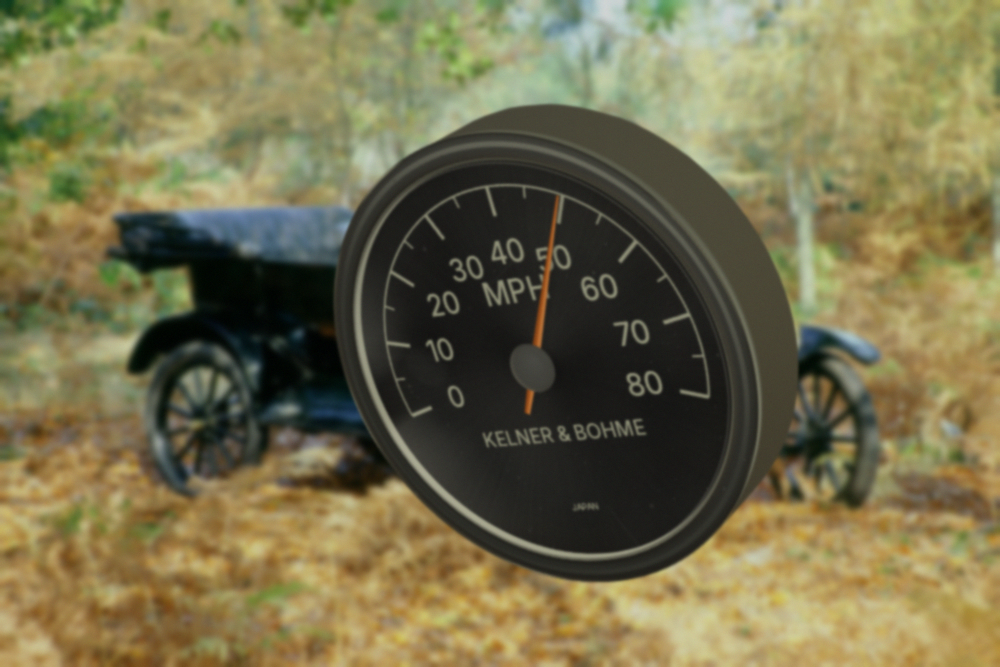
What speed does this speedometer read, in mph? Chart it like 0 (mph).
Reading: 50 (mph)
